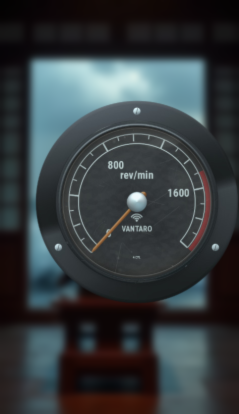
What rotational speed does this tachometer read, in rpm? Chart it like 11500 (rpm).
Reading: 0 (rpm)
